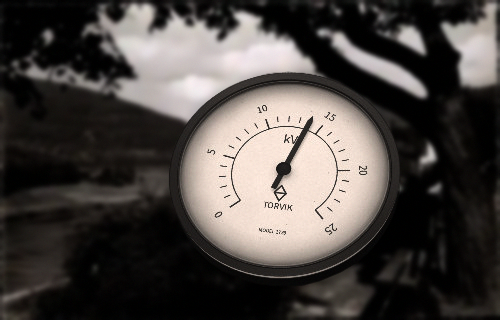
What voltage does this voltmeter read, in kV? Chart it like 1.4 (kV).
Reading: 14 (kV)
